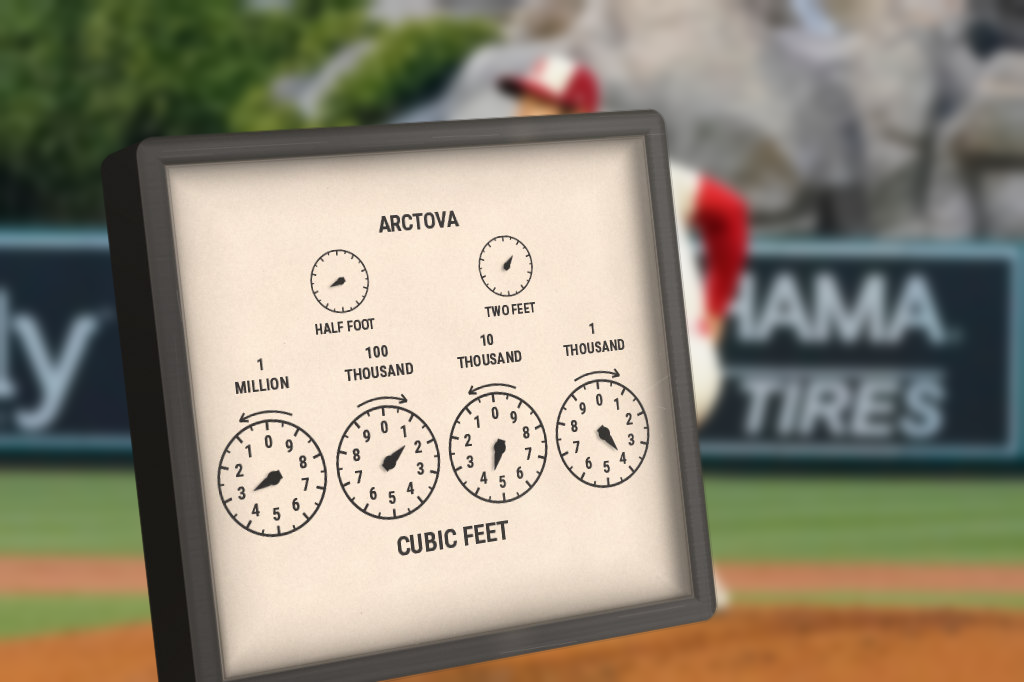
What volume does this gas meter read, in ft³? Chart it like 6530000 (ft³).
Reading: 314400 (ft³)
